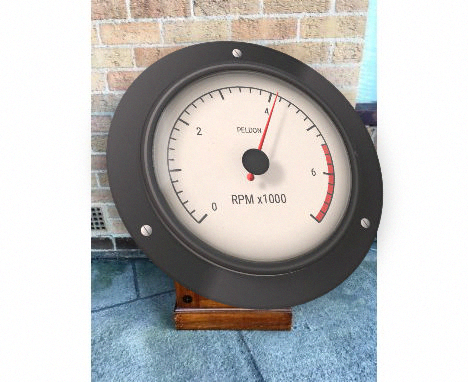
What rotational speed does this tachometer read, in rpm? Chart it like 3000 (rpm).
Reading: 4100 (rpm)
